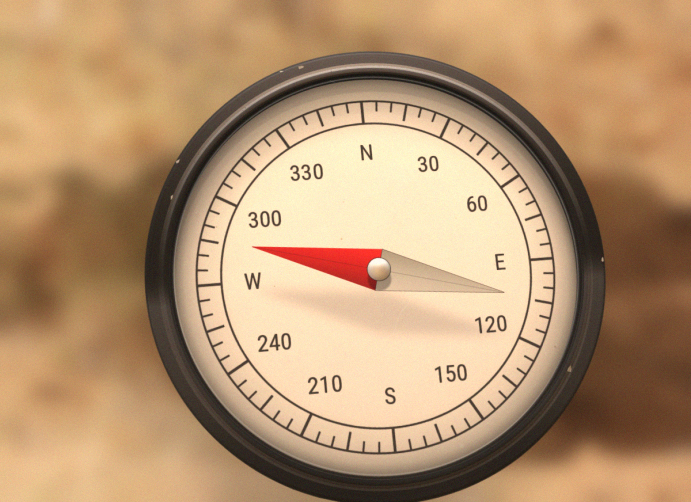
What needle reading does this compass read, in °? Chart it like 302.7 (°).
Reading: 285 (°)
